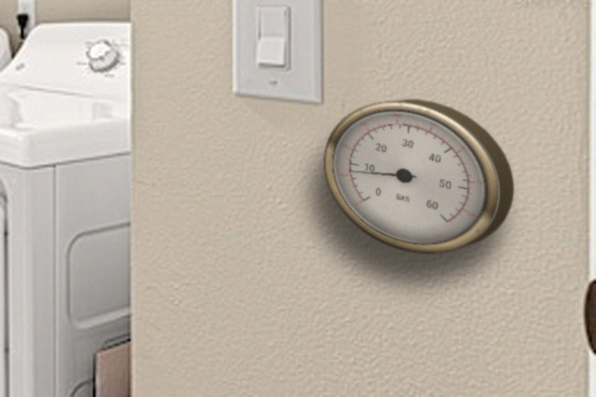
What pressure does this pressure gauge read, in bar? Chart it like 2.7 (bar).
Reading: 8 (bar)
